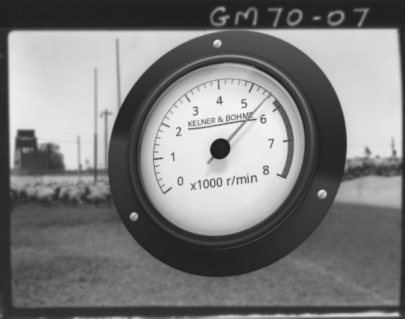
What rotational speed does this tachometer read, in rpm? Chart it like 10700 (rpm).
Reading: 5600 (rpm)
